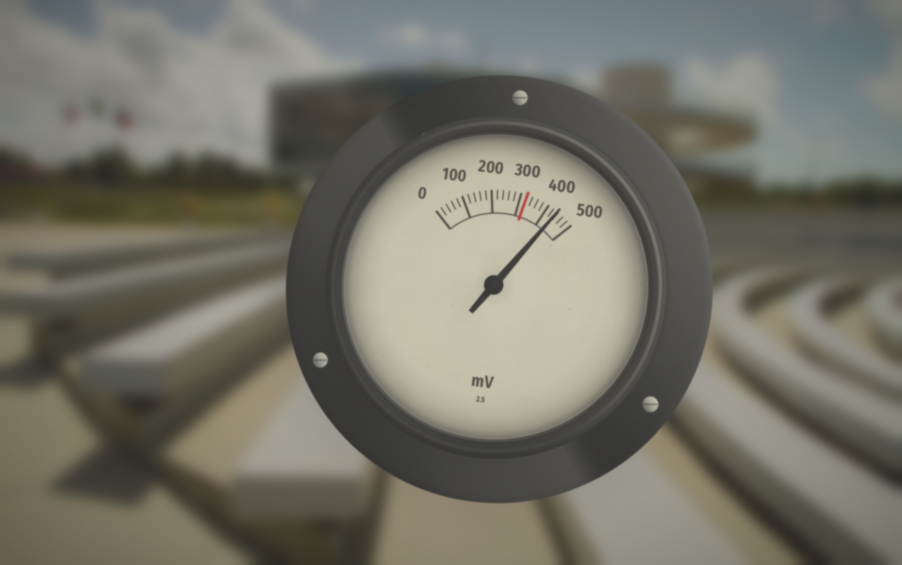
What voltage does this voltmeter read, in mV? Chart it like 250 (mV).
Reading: 440 (mV)
